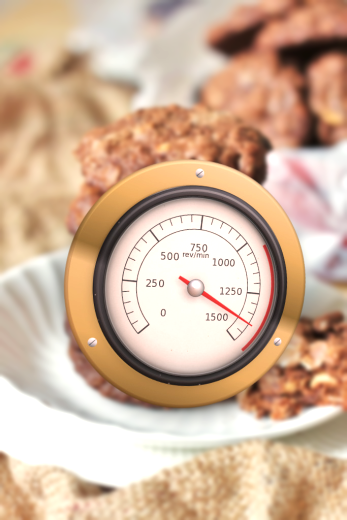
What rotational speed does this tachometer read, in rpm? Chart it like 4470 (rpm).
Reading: 1400 (rpm)
